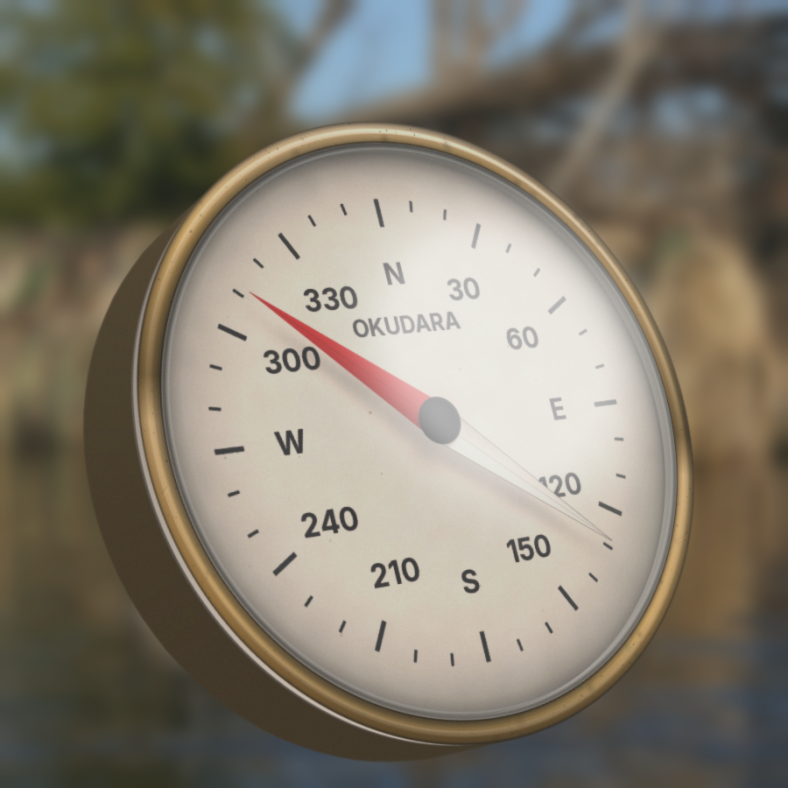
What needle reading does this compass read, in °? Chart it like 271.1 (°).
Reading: 310 (°)
